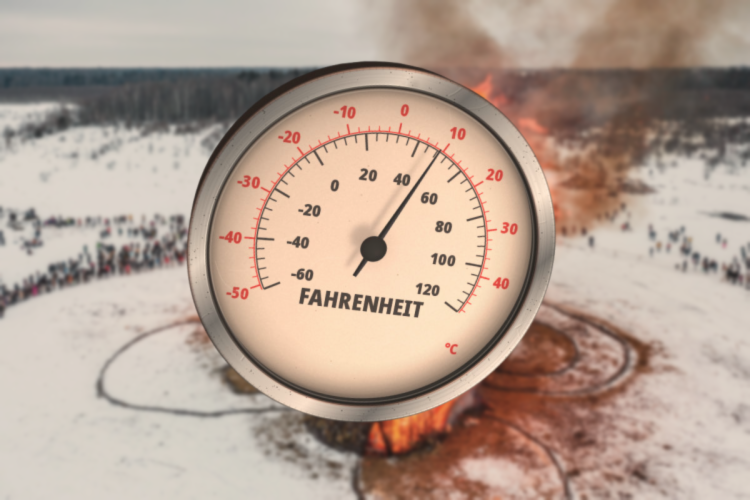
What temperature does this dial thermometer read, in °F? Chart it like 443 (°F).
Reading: 48 (°F)
